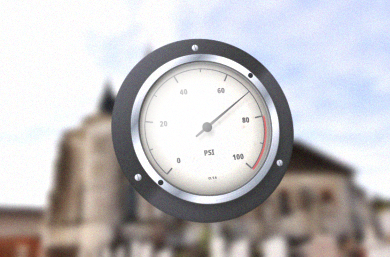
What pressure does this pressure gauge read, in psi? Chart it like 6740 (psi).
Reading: 70 (psi)
